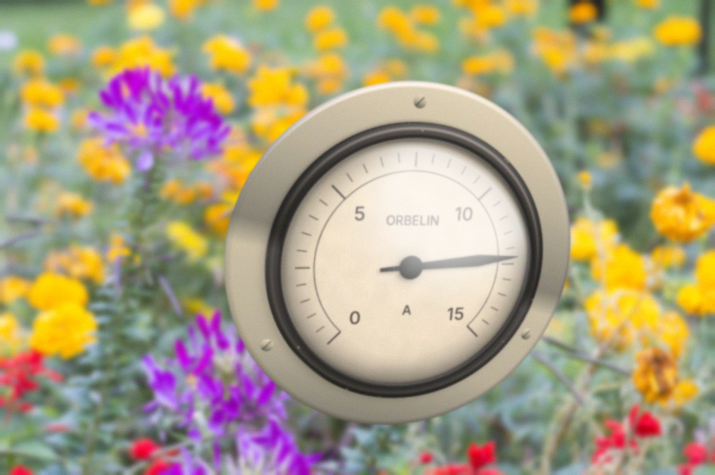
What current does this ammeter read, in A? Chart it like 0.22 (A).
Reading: 12.25 (A)
